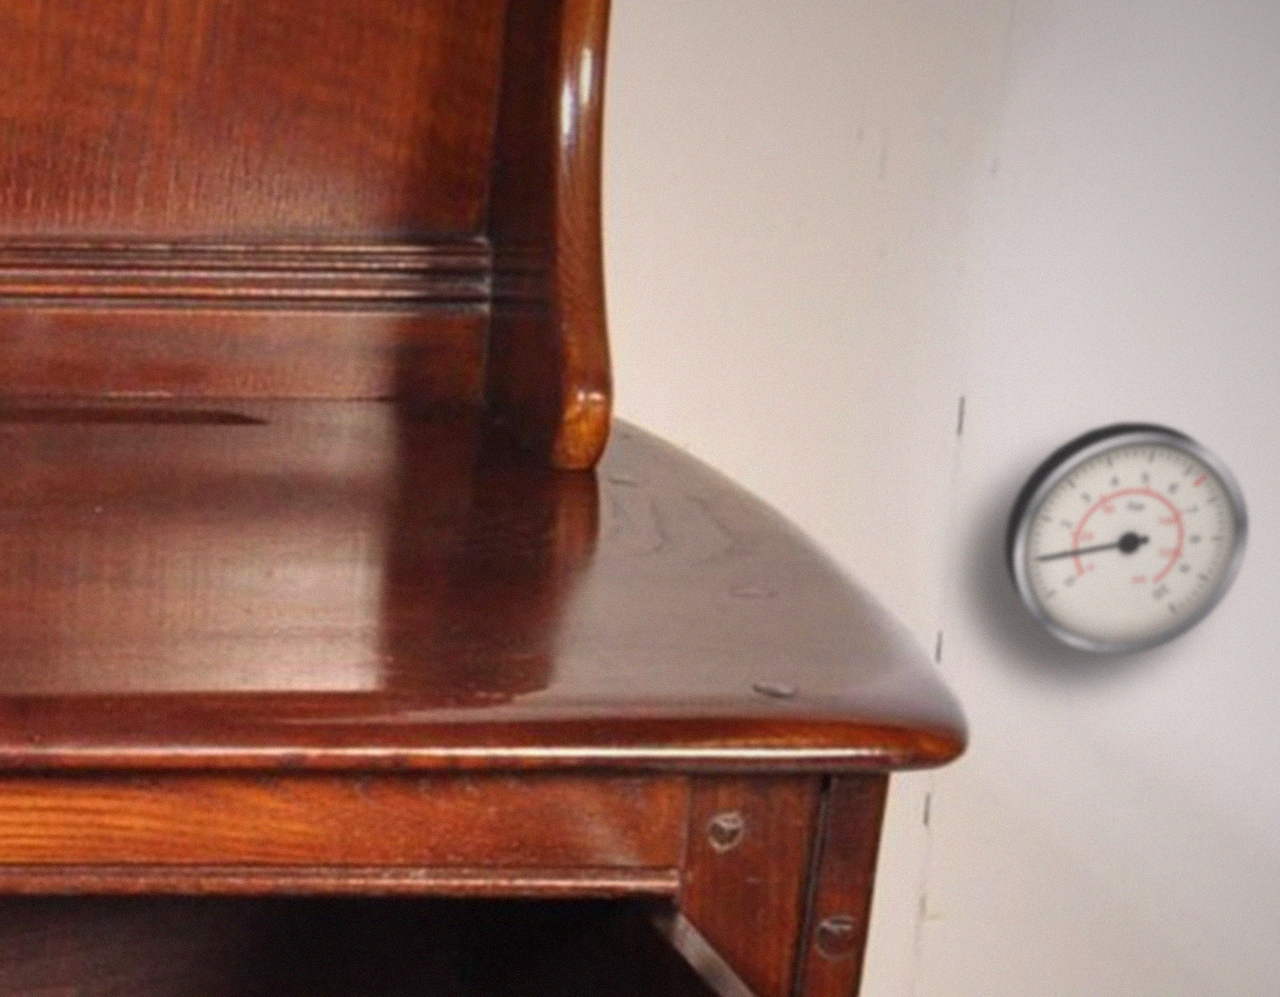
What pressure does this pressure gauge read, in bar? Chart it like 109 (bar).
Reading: 1 (bar)
